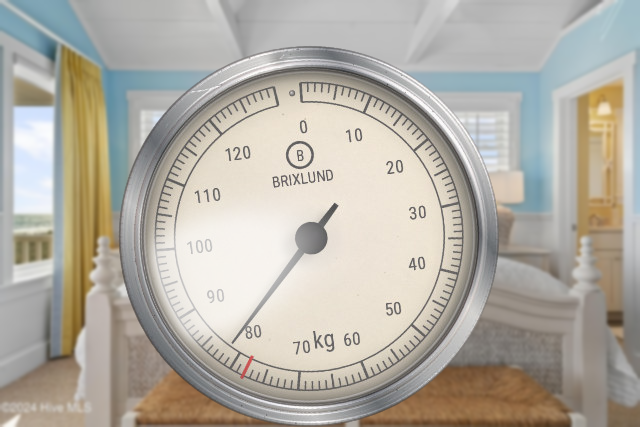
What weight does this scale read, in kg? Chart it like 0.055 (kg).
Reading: 82 (kg)
